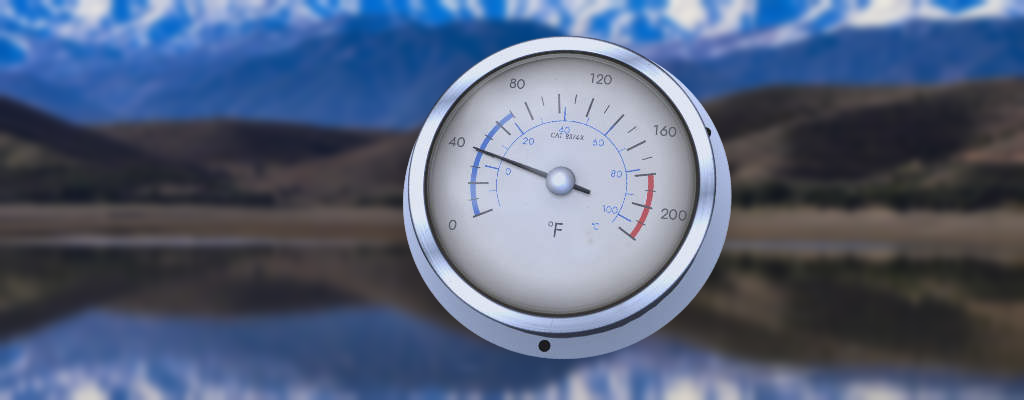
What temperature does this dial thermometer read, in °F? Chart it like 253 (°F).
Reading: 40 (°F)
